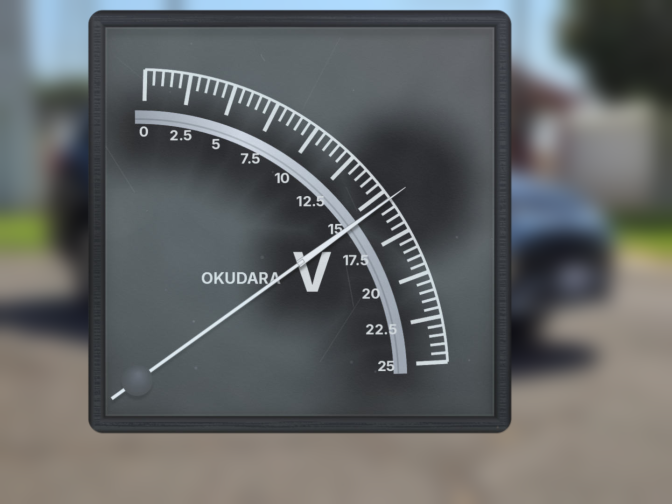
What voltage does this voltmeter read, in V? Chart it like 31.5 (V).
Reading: 15.5 (V)
